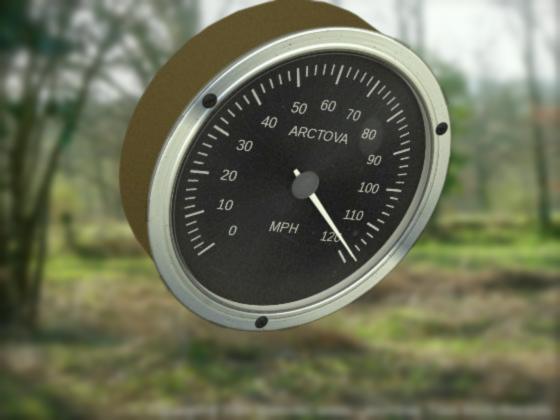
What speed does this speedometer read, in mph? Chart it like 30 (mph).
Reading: 118 (mph)
